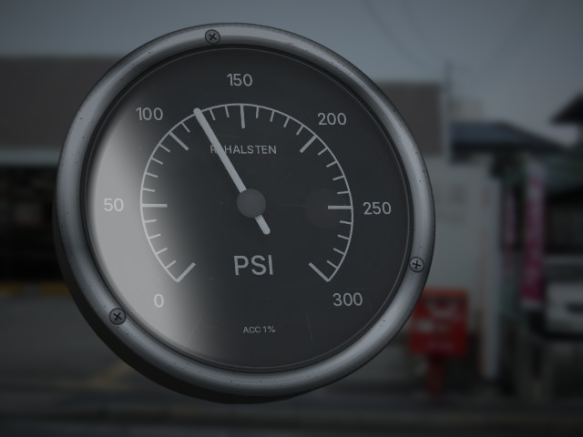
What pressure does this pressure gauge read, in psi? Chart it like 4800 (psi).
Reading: 120 (psi)
